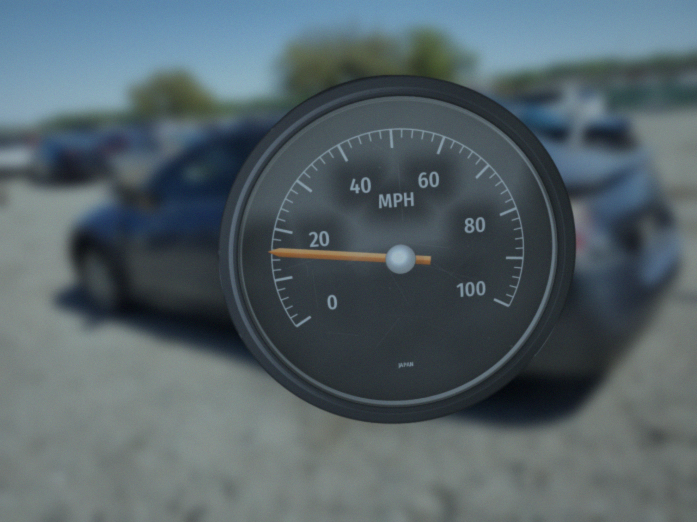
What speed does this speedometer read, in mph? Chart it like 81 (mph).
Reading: 16 (mph)
